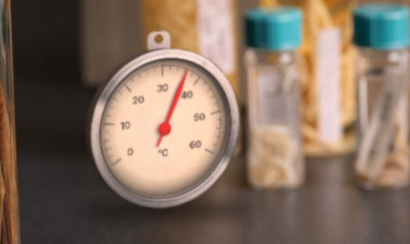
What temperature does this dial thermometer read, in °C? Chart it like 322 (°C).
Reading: 36 (°C)
